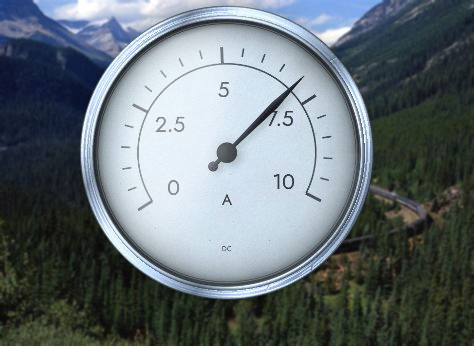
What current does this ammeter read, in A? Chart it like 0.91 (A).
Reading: 7 (A)
